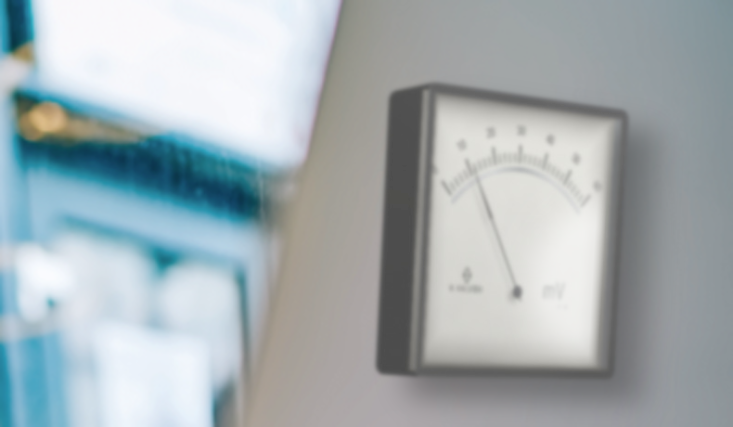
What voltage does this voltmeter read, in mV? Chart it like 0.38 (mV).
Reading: 10 (mV)
